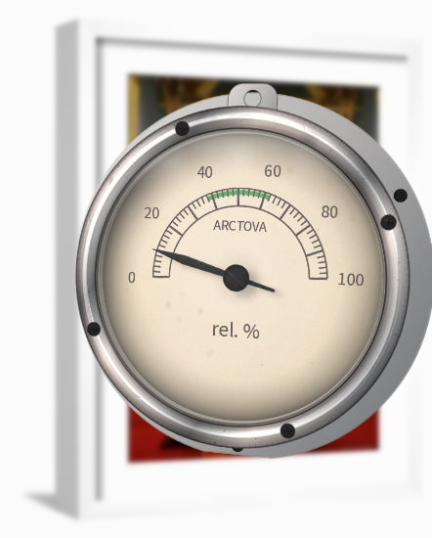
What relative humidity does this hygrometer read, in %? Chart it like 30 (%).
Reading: 10 (%)
